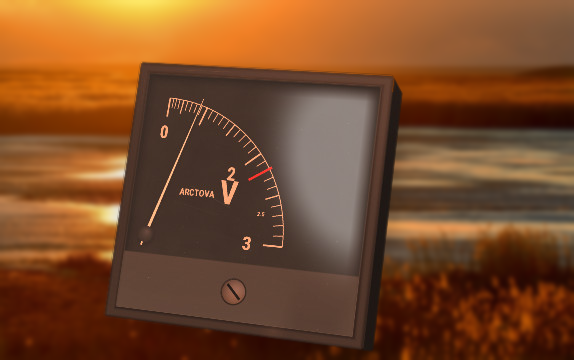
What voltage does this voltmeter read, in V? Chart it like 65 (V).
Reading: 0.9 (V)
